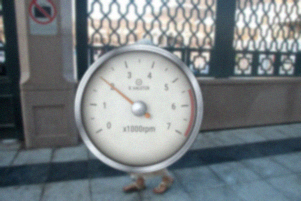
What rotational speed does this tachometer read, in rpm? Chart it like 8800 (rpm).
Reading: 2000 (rpm)
